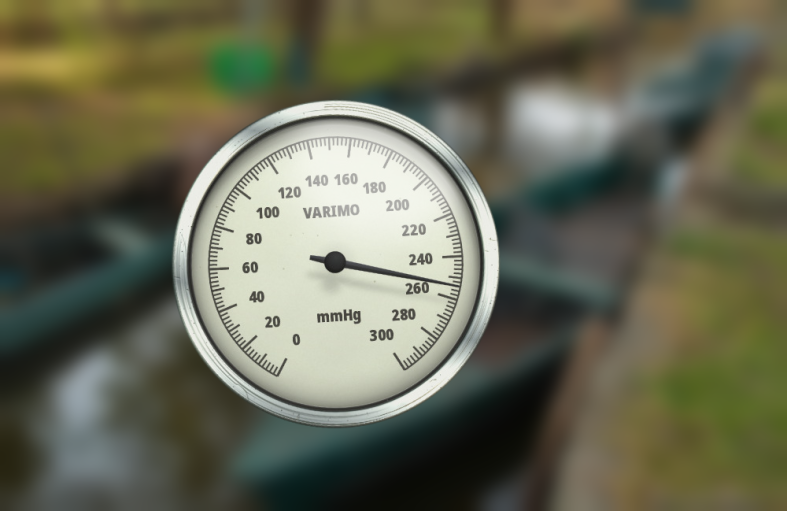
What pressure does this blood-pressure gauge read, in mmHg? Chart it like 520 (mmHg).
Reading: 254 (mmHg)
